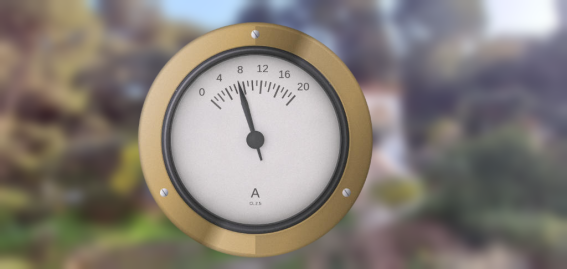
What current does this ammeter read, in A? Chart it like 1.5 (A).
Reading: 7 (A)
